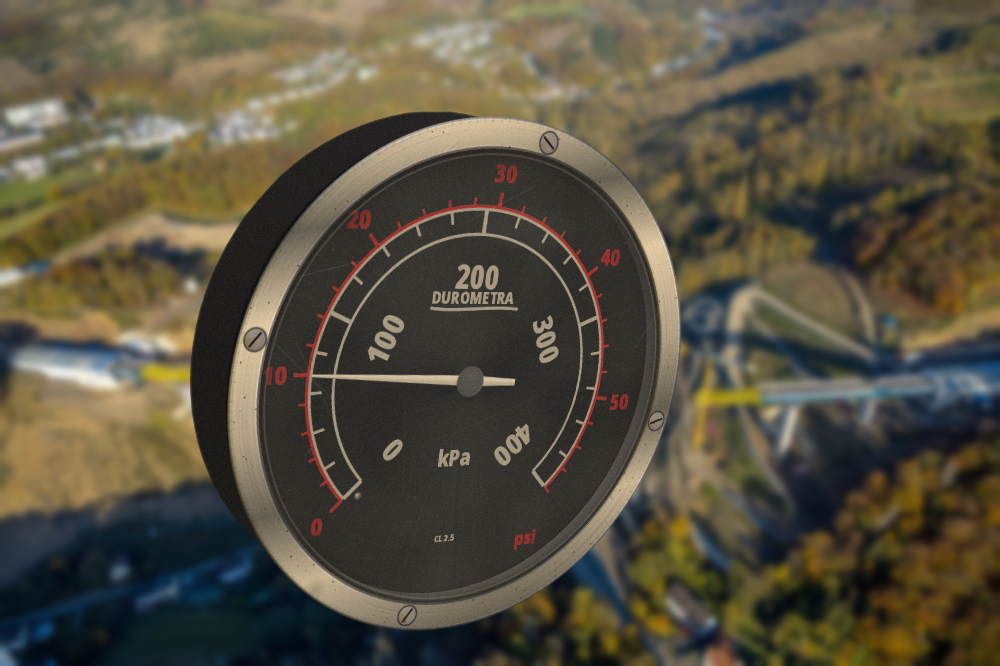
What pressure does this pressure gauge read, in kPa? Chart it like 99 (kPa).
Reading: 70 (kPa)
